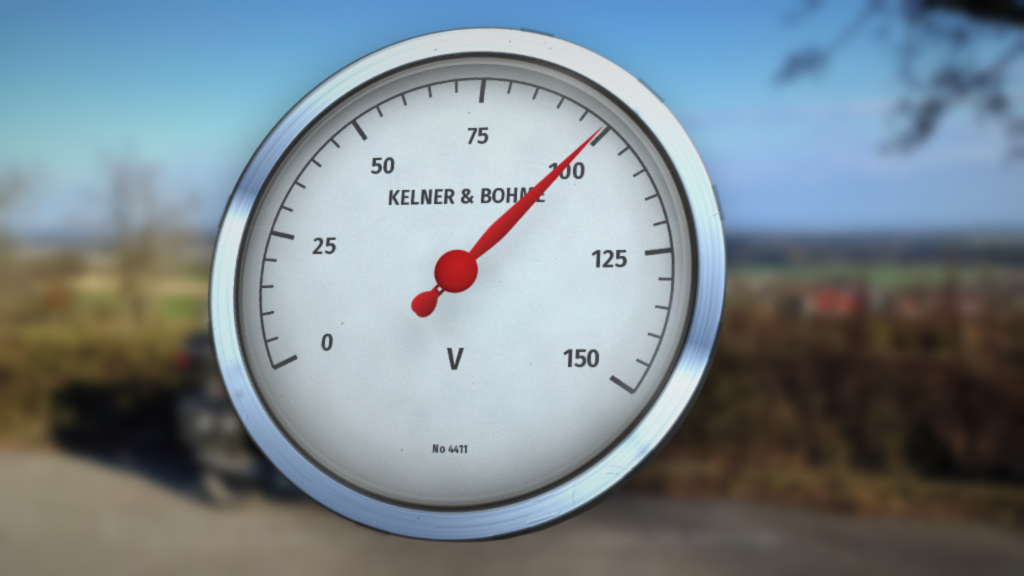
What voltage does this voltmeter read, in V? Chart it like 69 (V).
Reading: 100 (V)
